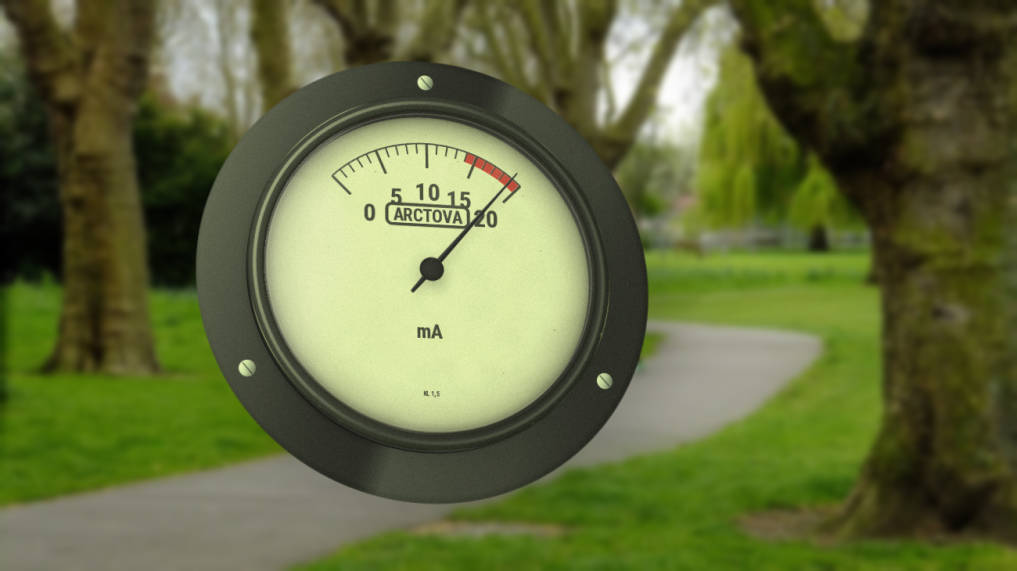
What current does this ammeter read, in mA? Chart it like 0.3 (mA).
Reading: 19 (mA)
